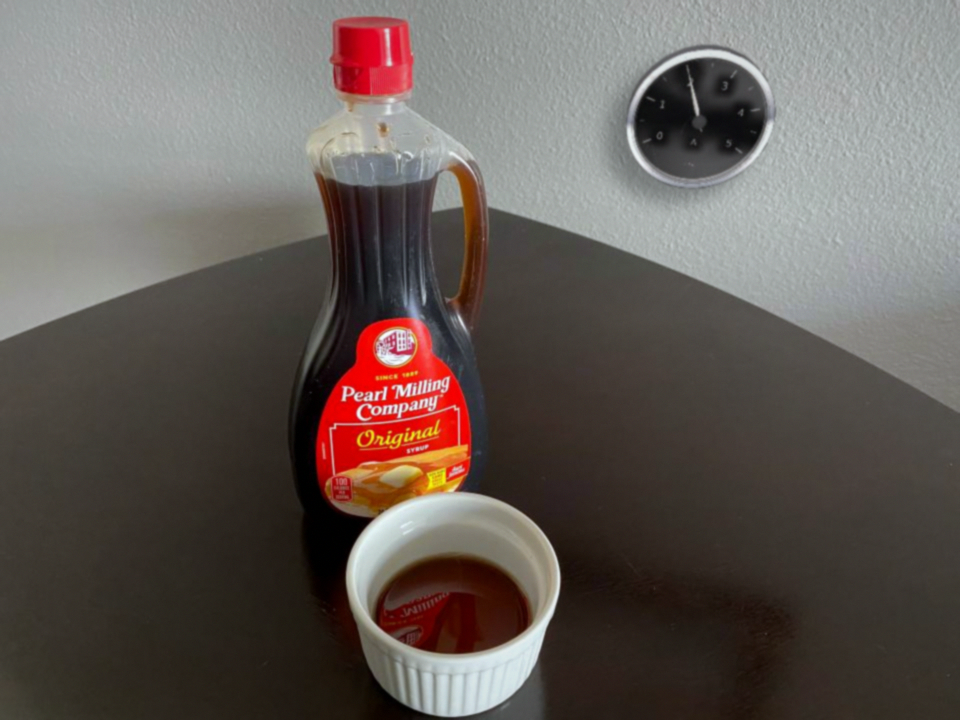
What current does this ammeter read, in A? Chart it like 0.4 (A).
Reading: 2 (A)
